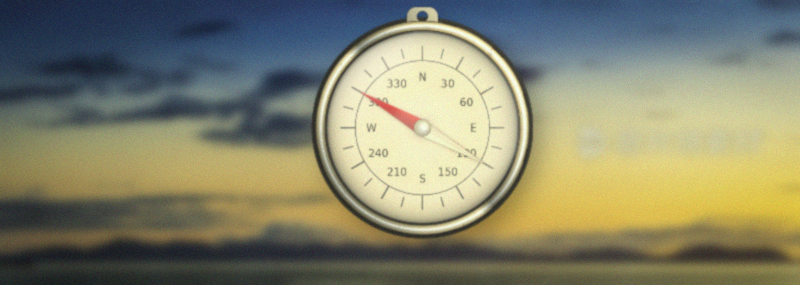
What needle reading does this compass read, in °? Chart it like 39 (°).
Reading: 300 (°)
